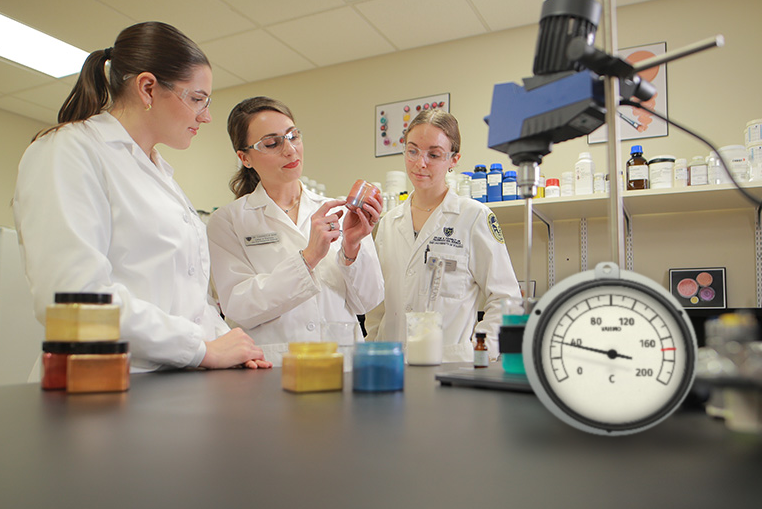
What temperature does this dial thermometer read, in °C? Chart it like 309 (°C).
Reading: 35 (°C)
